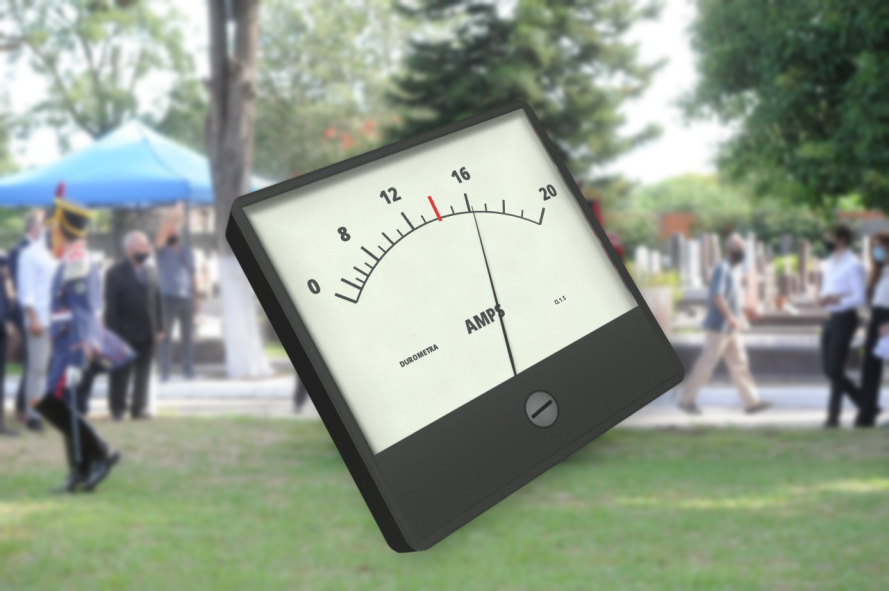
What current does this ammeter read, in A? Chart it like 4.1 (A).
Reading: 16 (A)
